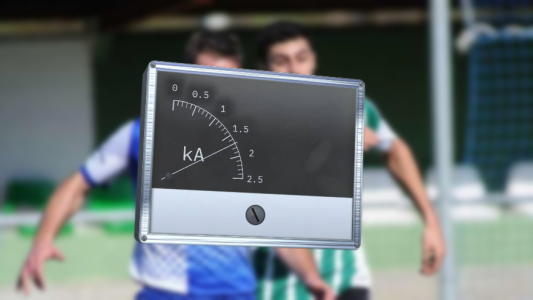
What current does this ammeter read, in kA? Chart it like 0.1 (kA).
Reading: 1.7 (kA)
